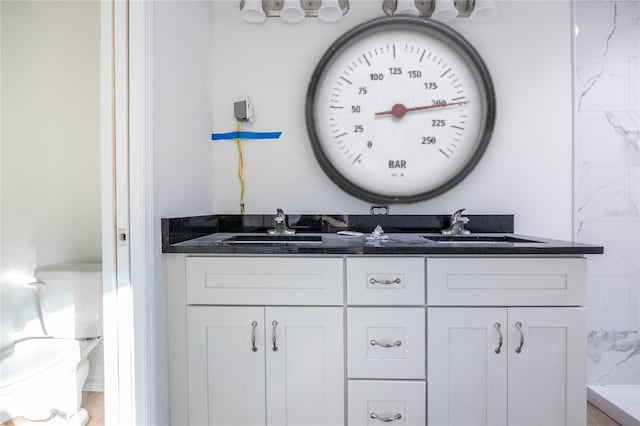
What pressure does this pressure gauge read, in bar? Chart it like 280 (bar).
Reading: 205 (bar)
